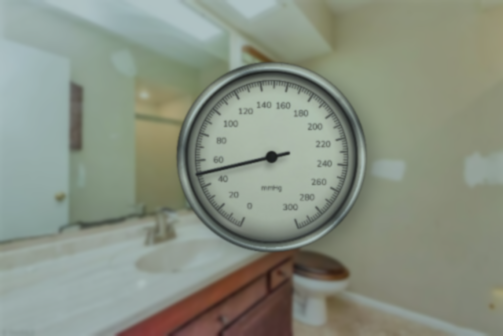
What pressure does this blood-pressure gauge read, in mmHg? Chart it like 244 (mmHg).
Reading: 50 (mmHg)
